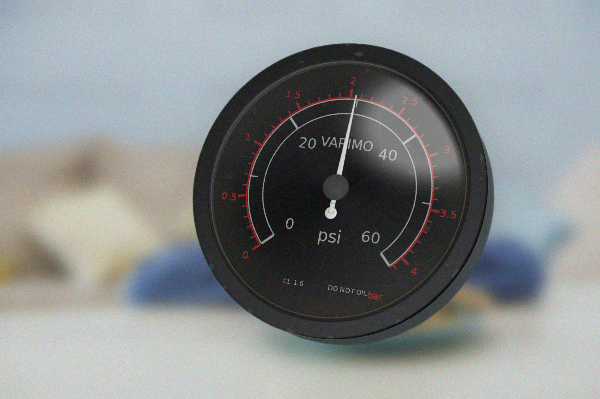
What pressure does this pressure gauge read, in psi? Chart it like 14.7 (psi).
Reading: 30 (psi)
